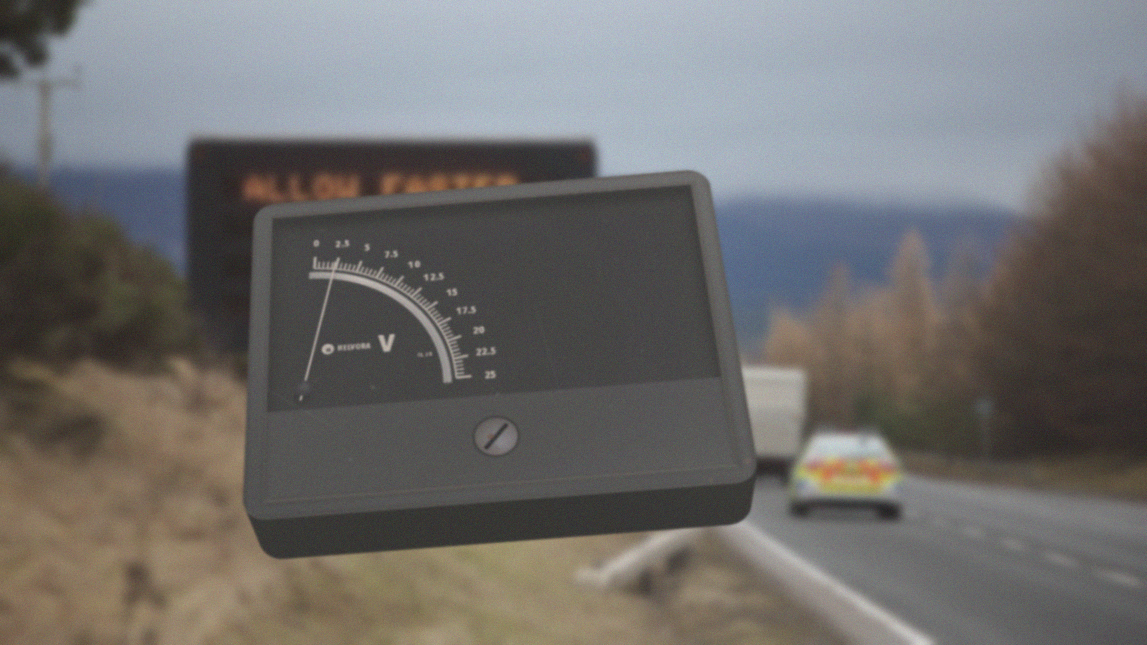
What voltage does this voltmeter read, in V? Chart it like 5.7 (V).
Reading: 2.5 (V)
